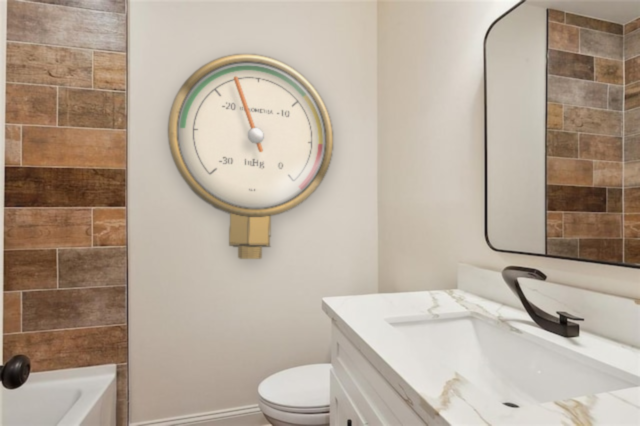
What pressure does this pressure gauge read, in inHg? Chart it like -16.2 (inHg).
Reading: -17.5 (inHg)
